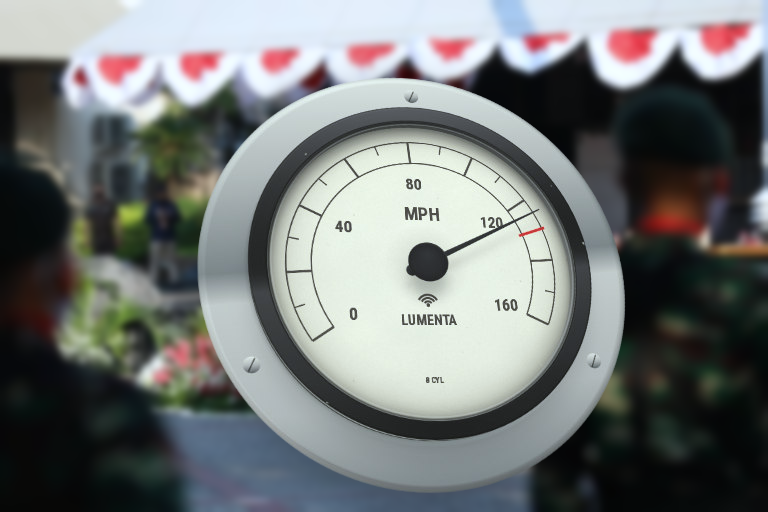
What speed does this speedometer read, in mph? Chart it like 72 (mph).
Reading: 125 (mph)
